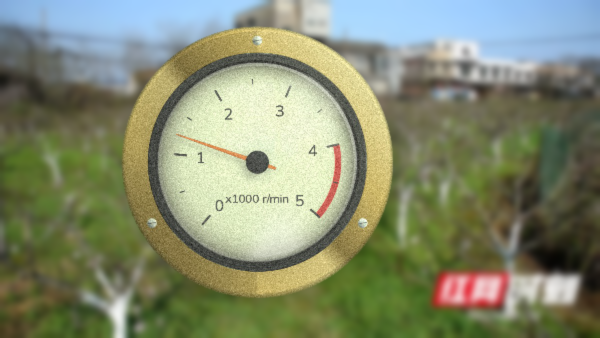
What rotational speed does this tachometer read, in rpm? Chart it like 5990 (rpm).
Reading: 1250 (rpm)
